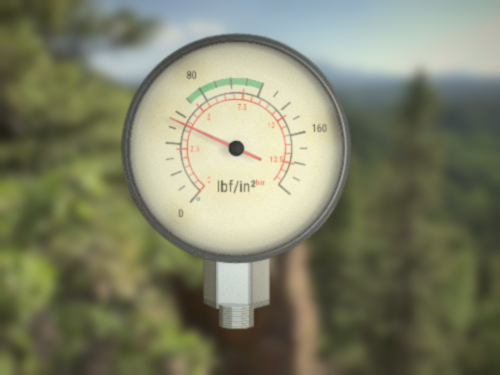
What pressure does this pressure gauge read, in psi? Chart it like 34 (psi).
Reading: 55 (psi)
